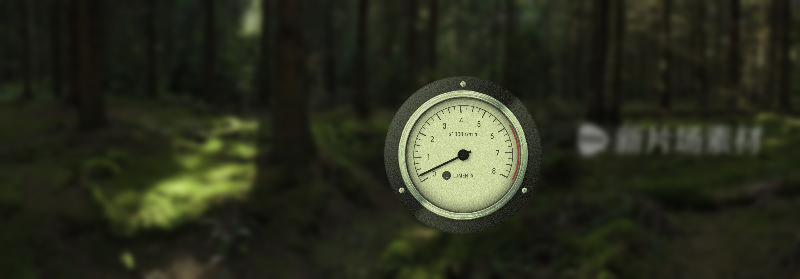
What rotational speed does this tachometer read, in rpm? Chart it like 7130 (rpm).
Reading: 250 (rpm)
